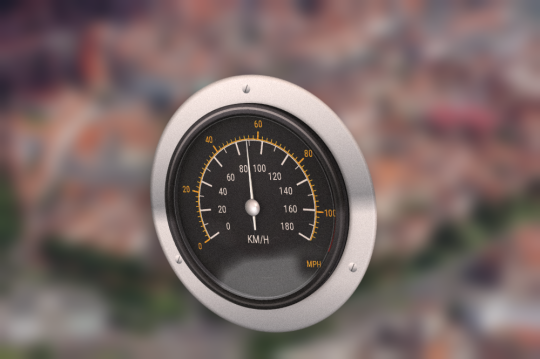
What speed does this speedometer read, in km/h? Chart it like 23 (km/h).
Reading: 90 (km/h)
